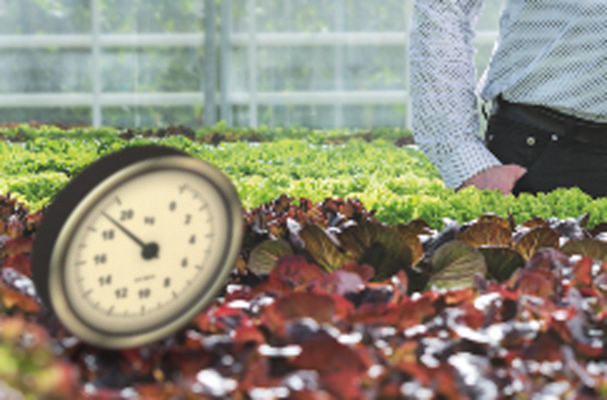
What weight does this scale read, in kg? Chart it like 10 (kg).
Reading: 19 (kg)
